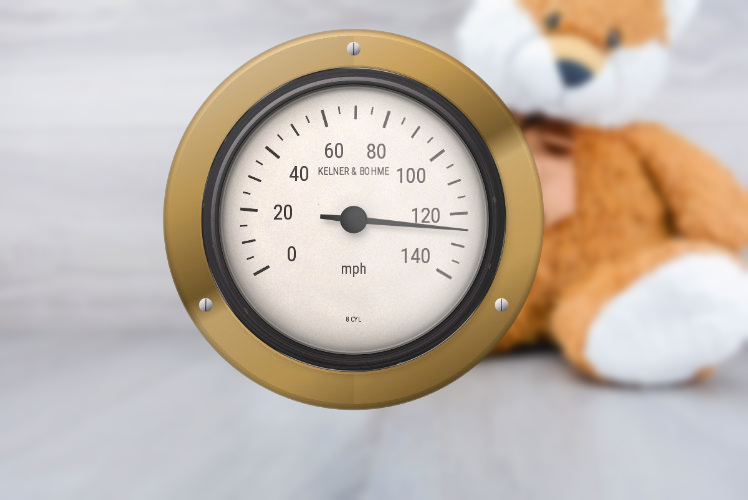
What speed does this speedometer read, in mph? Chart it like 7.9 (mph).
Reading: 125 (mph)
